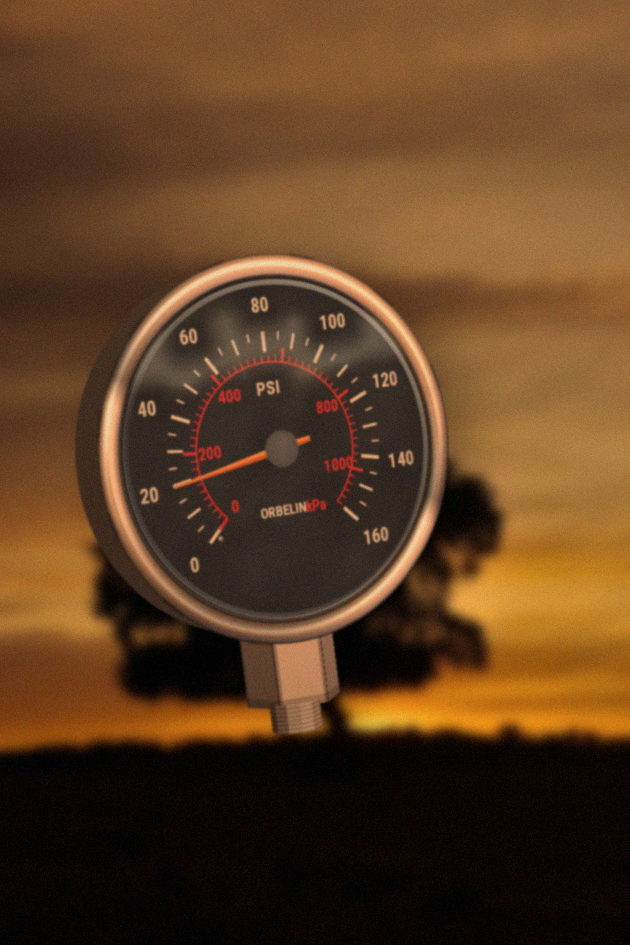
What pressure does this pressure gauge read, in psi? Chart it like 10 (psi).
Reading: 20 (psi)
